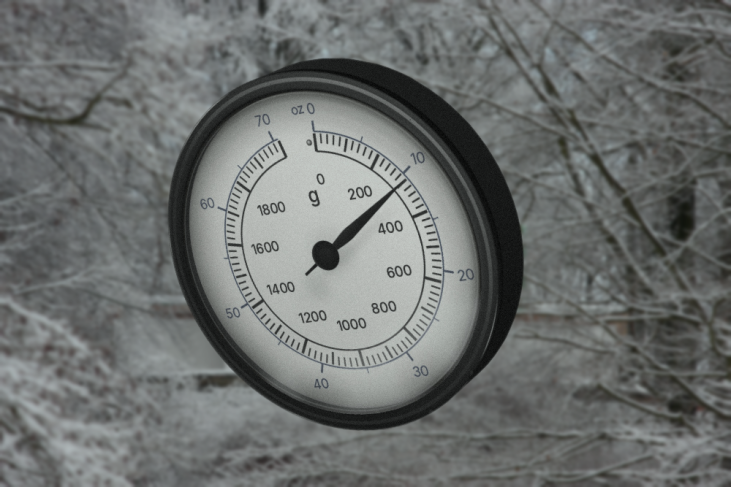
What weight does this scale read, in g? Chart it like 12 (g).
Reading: 300 (g)
